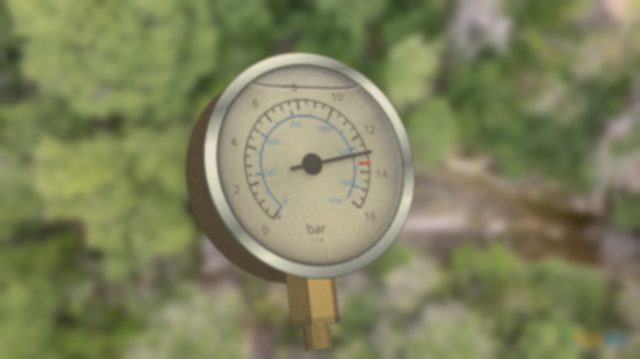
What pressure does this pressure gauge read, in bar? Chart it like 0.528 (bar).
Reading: 13 (bar)
